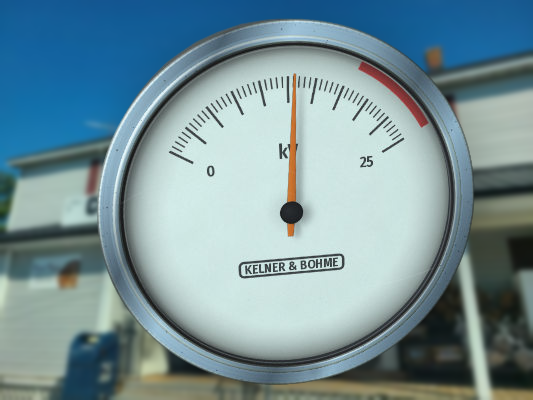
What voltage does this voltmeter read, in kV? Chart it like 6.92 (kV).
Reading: 13 (kV)
